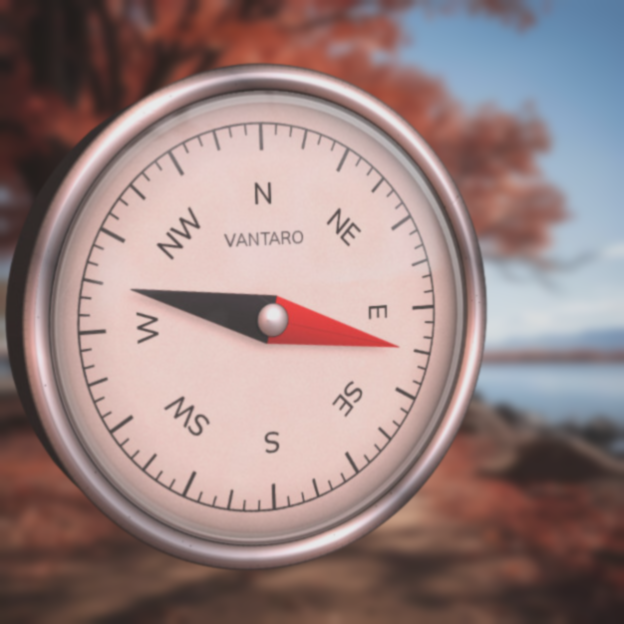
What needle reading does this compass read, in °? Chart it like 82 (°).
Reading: 105 (°)
